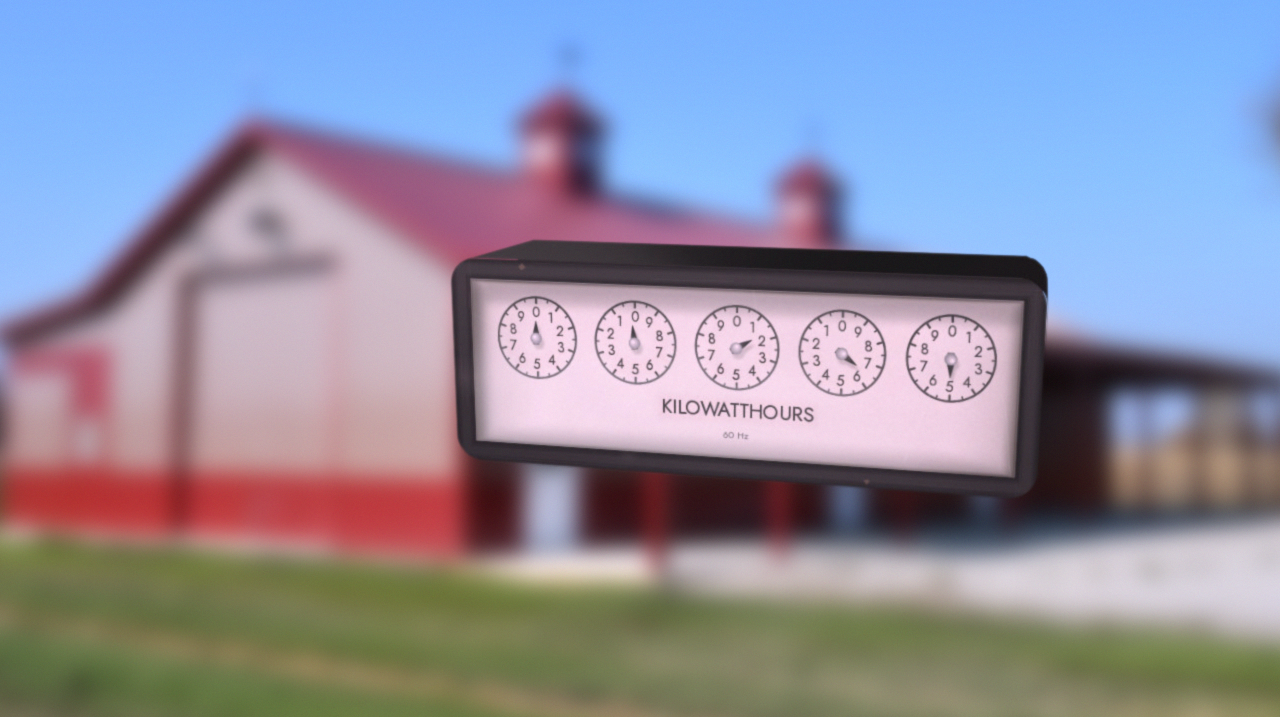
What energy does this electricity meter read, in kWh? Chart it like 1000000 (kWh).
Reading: 165 (kWh)
